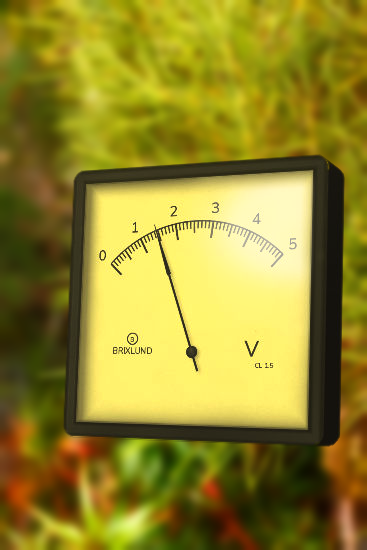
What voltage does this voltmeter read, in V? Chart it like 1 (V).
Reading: 1.5 (V)
